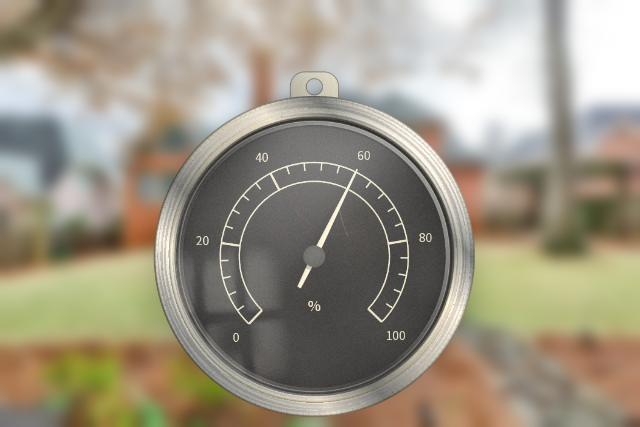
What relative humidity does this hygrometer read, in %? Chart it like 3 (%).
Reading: 60 (%)
